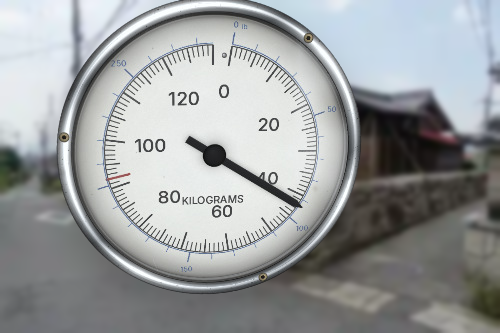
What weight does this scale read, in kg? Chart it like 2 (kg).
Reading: 42 (kg)
